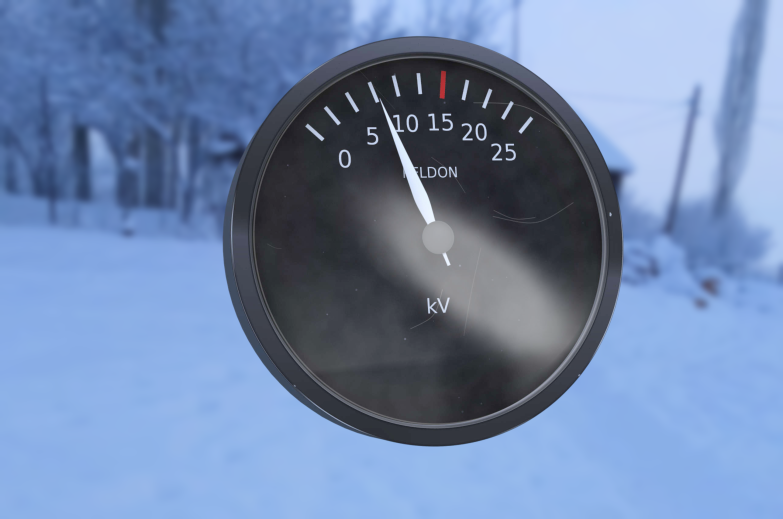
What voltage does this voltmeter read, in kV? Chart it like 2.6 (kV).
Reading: 7.5 (kV)
